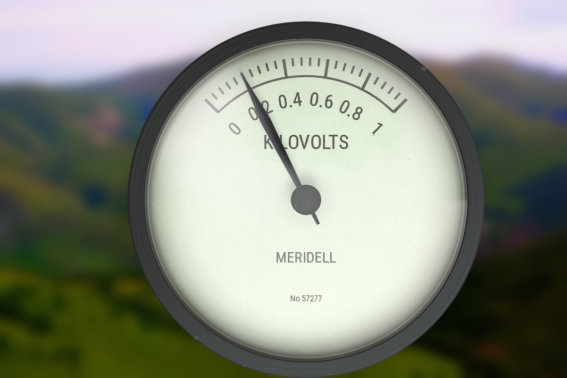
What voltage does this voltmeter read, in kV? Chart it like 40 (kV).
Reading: 0.2 (kV)
